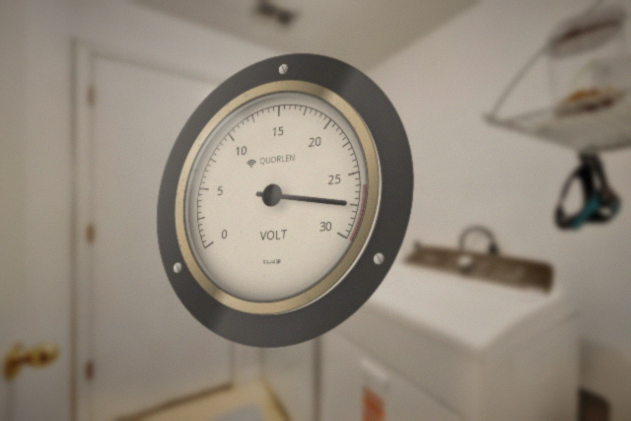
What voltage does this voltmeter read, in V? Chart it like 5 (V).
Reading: 27.5 (V)
